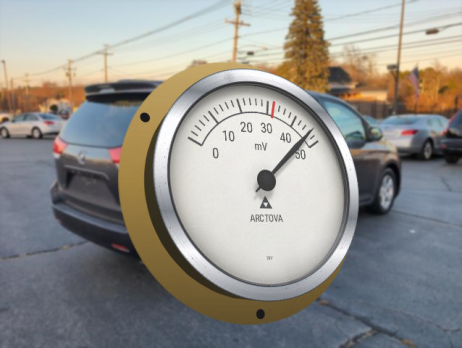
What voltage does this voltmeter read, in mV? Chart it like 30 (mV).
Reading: 46 (mV)
